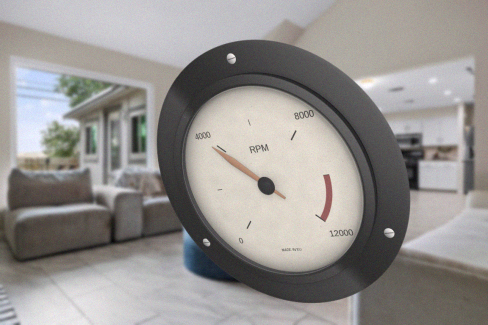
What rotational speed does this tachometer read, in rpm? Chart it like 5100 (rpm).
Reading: 4000 (rpm)
